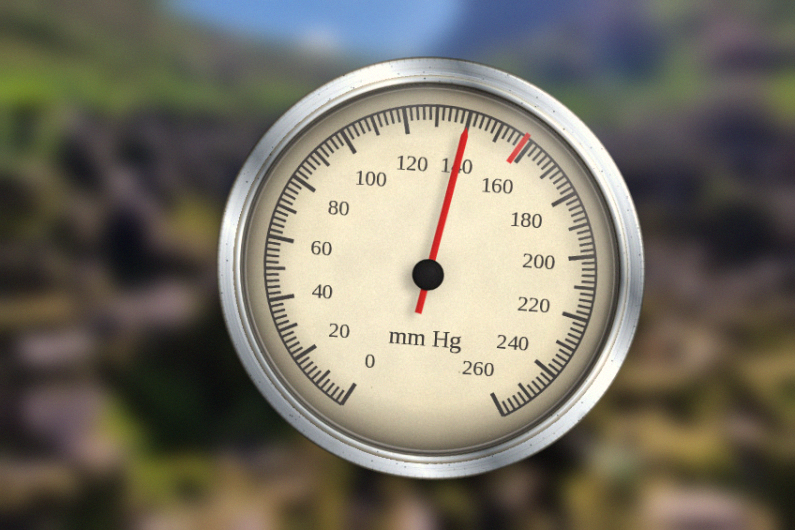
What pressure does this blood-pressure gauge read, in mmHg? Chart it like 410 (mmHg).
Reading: 140 (mmHg)
